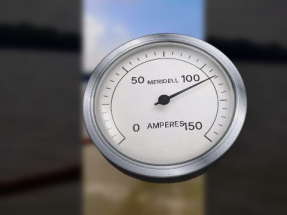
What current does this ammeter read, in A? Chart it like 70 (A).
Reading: 110 (A)
